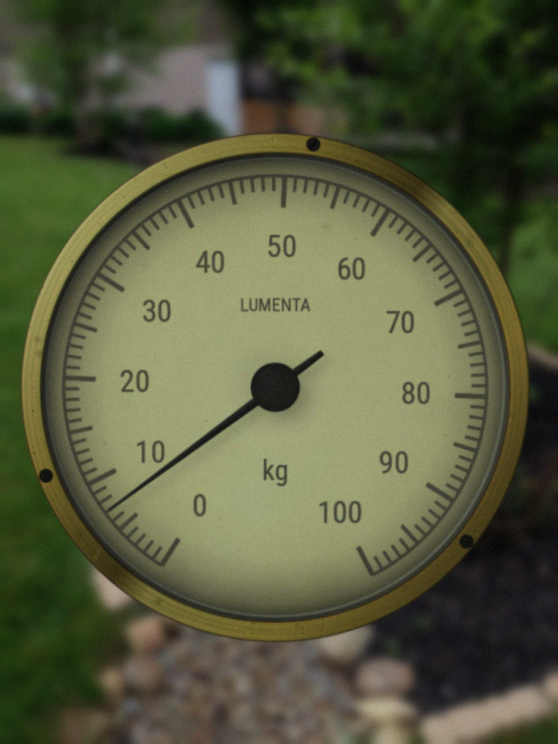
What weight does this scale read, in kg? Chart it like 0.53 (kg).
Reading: 7 (kg)
